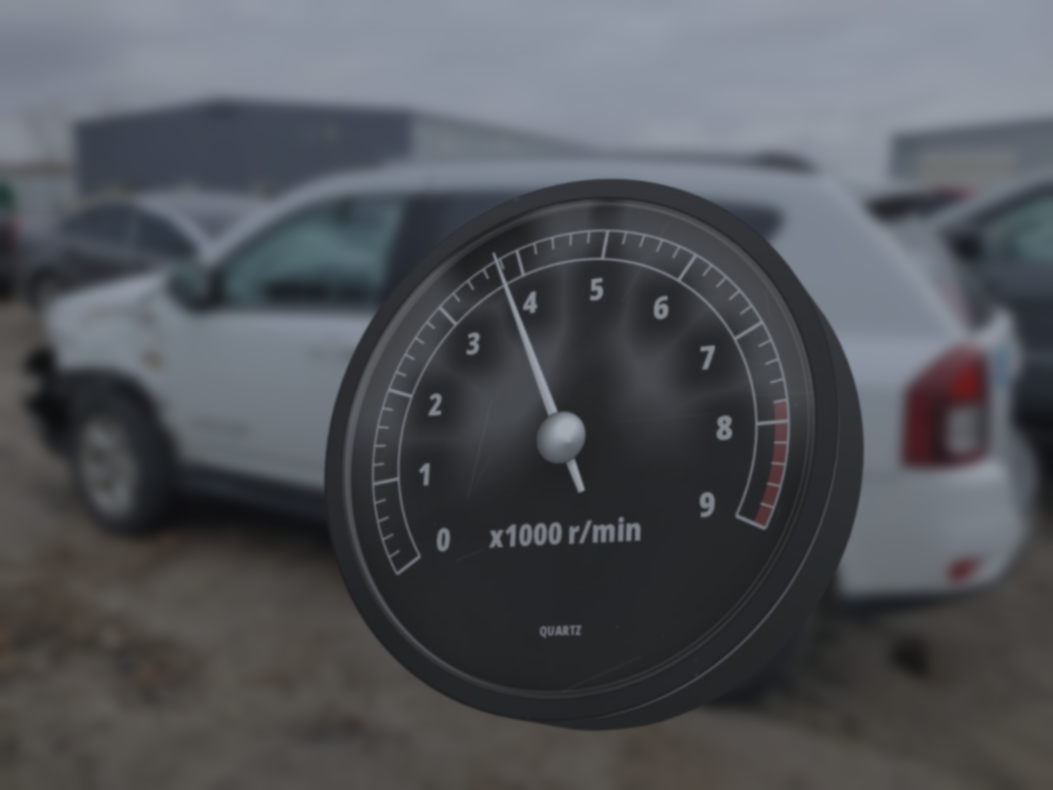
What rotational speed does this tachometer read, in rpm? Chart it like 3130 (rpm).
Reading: 3800 (rpm)
